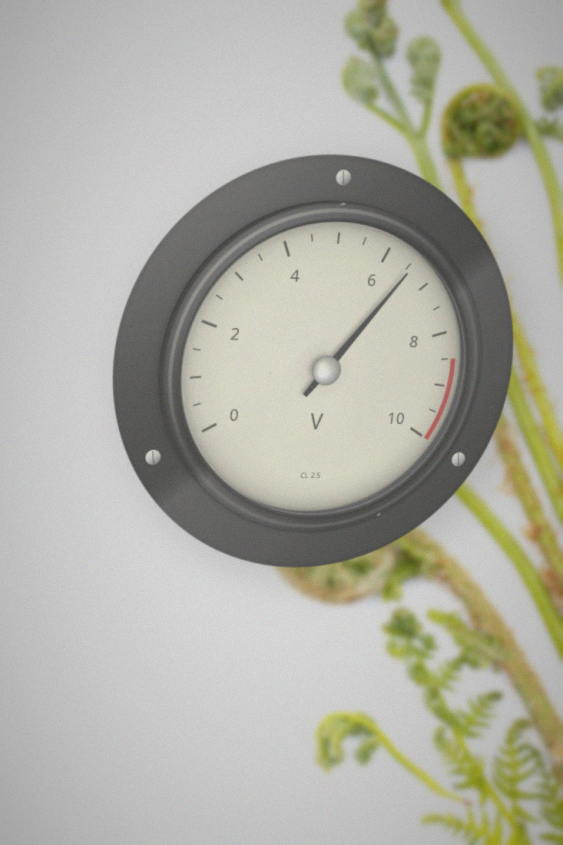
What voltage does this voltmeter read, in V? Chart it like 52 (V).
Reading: 6.5 (V)
